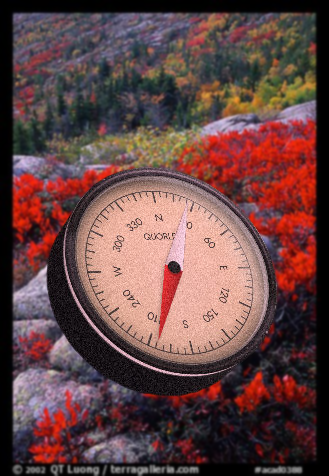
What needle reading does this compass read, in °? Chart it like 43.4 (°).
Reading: 205 (°)
